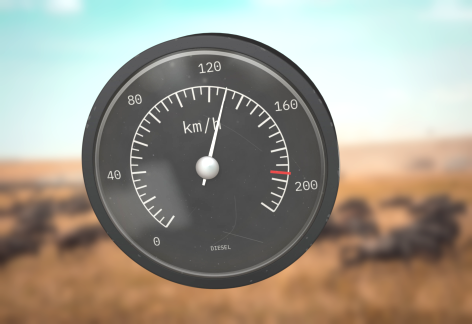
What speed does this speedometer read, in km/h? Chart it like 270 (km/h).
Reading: 130 (km/h)
